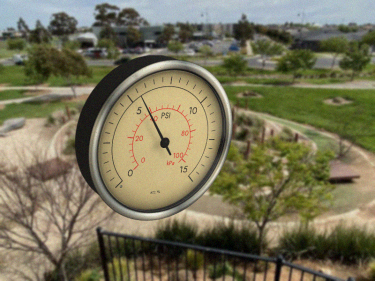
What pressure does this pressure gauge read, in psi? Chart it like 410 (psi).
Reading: 5.5 (psi)
